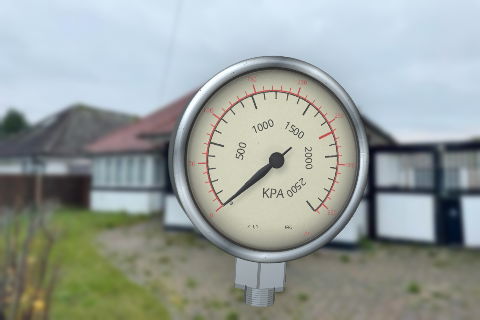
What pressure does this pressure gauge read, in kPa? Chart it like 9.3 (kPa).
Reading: 0 (kPa)
